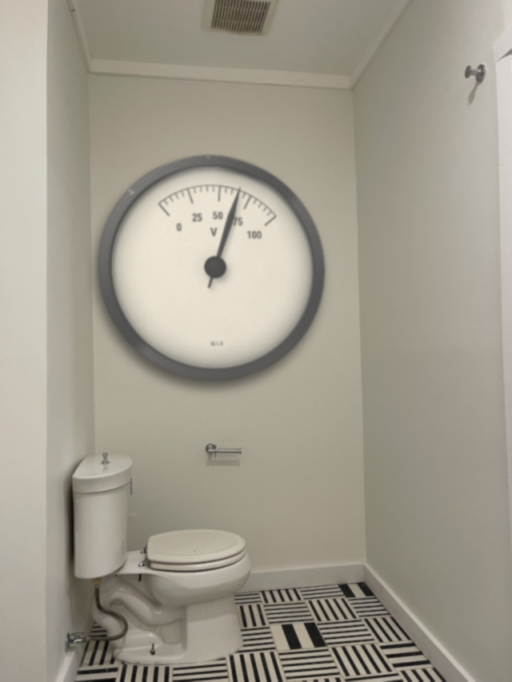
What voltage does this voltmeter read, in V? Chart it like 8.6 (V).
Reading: 65 (V)
